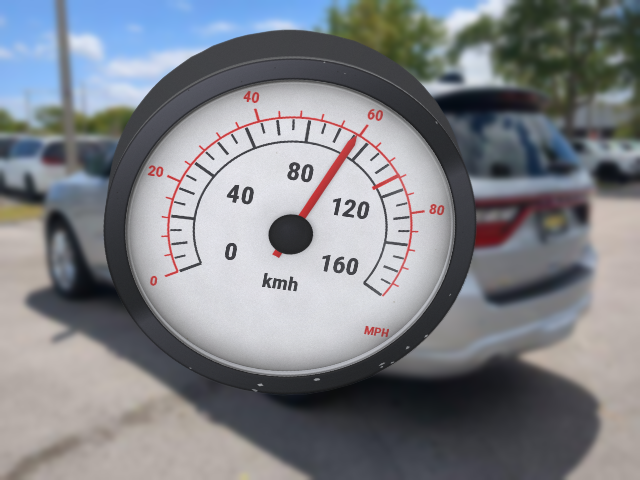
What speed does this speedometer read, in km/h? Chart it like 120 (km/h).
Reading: 95 (km/h)
